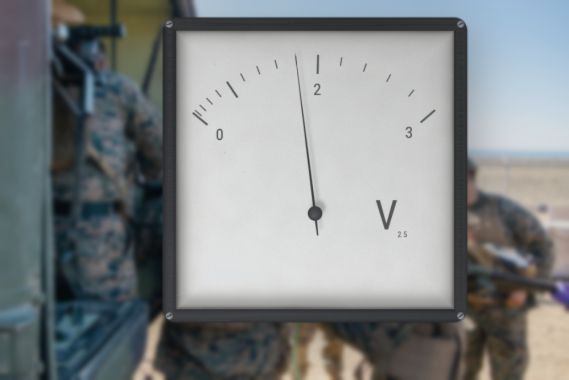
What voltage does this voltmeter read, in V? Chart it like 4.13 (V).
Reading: 1.8 (V)
